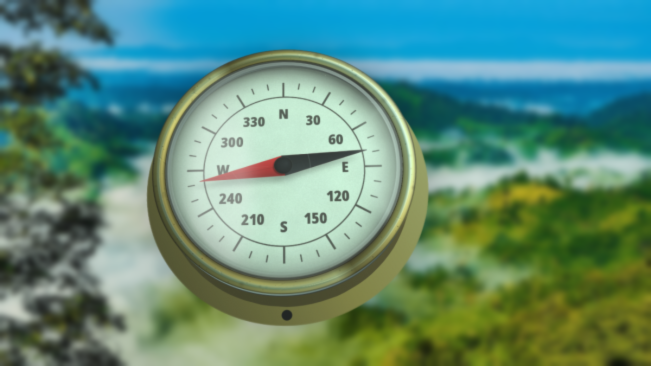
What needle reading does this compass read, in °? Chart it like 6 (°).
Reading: 260 (°)
